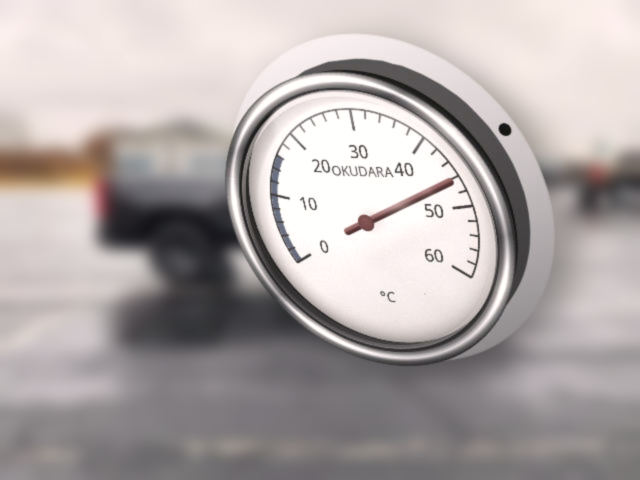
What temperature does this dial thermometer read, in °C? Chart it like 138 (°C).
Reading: 46 (°C)
